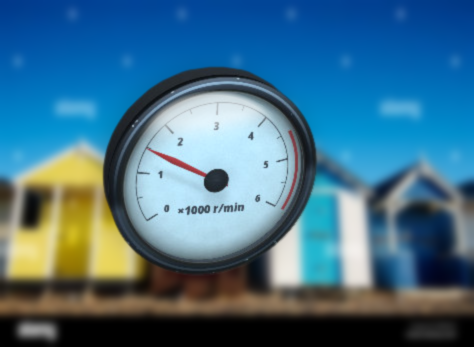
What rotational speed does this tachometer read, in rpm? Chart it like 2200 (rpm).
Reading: 1500 (rpm)
